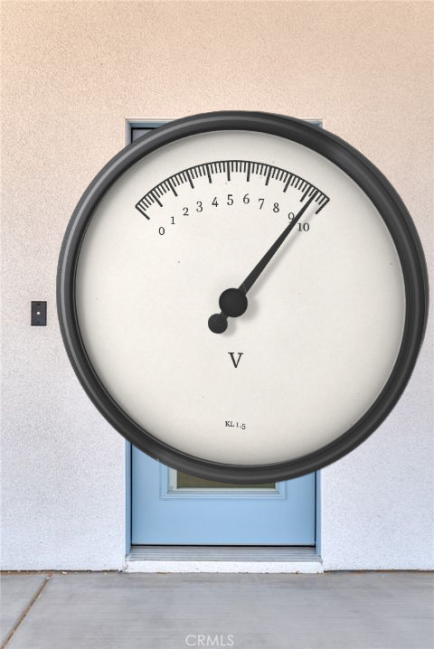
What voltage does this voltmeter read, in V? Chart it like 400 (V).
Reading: 9.4 (V)
